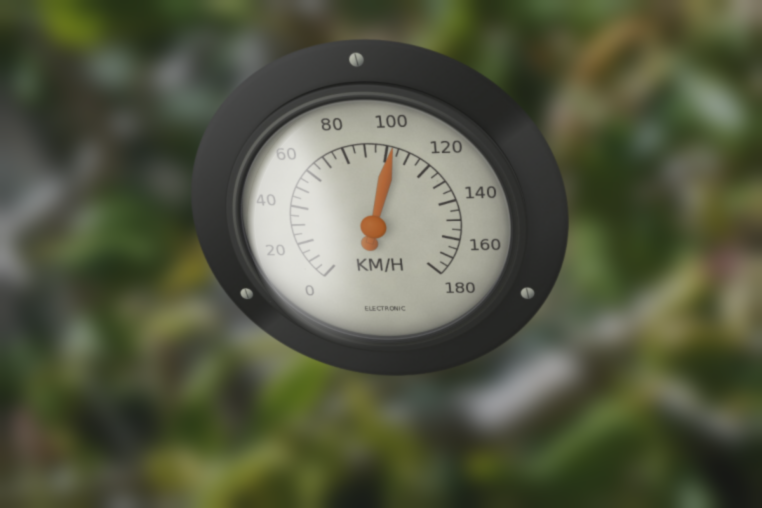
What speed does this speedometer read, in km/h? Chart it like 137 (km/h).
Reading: 102.5 (km/h)
